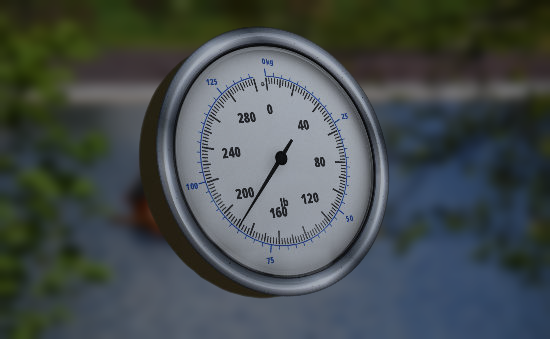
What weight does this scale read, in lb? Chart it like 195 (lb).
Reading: 190 (lb)
